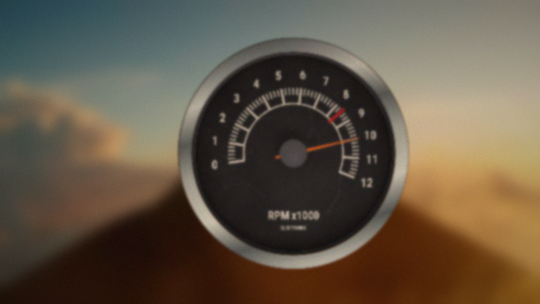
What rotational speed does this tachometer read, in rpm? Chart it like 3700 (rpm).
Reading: 10000 (rpm)
